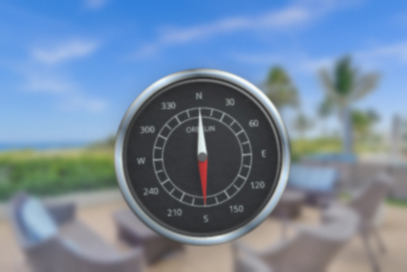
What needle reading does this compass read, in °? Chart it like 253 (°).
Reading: 180 (°)
